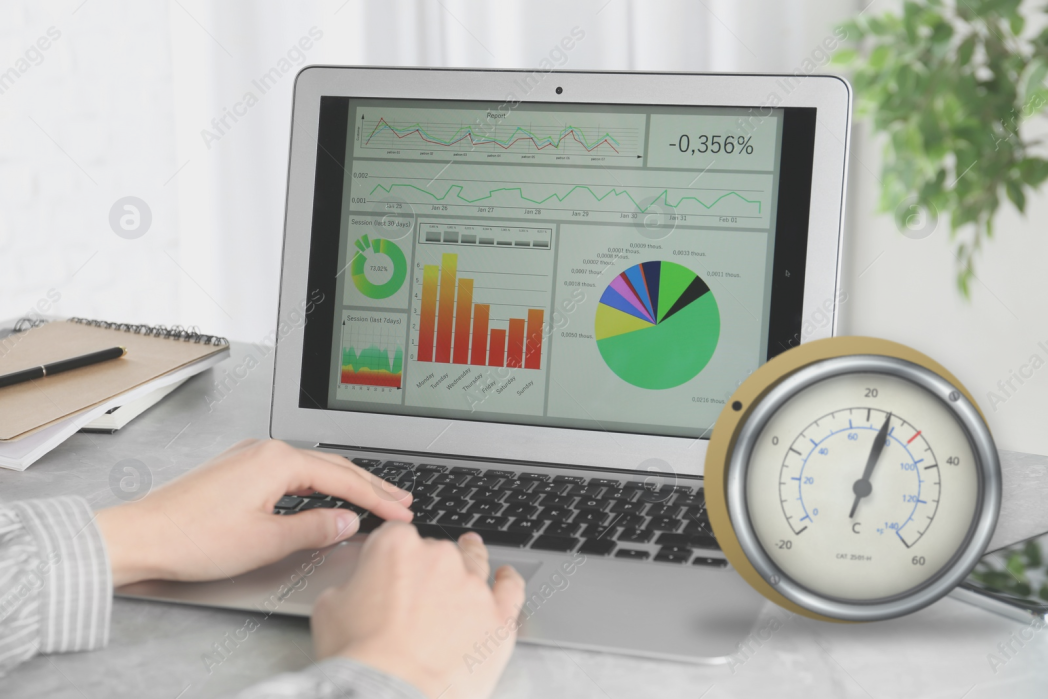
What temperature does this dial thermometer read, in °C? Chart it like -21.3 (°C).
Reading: 24 (°C)
